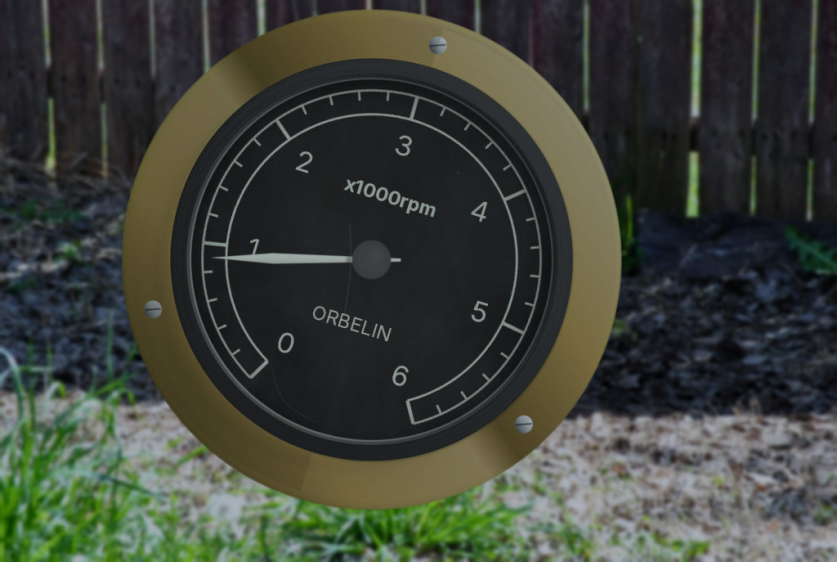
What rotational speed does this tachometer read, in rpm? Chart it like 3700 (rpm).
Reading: 900 (rpm)
